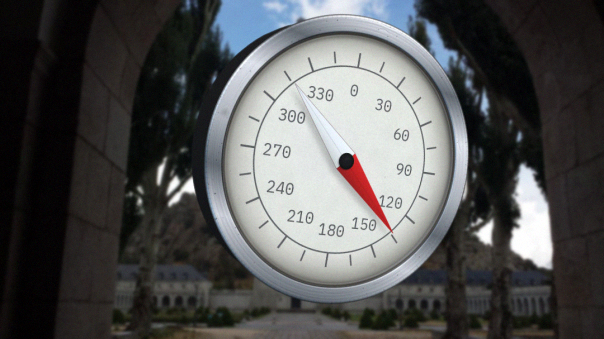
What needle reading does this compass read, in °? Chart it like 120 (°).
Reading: 135 (°)
